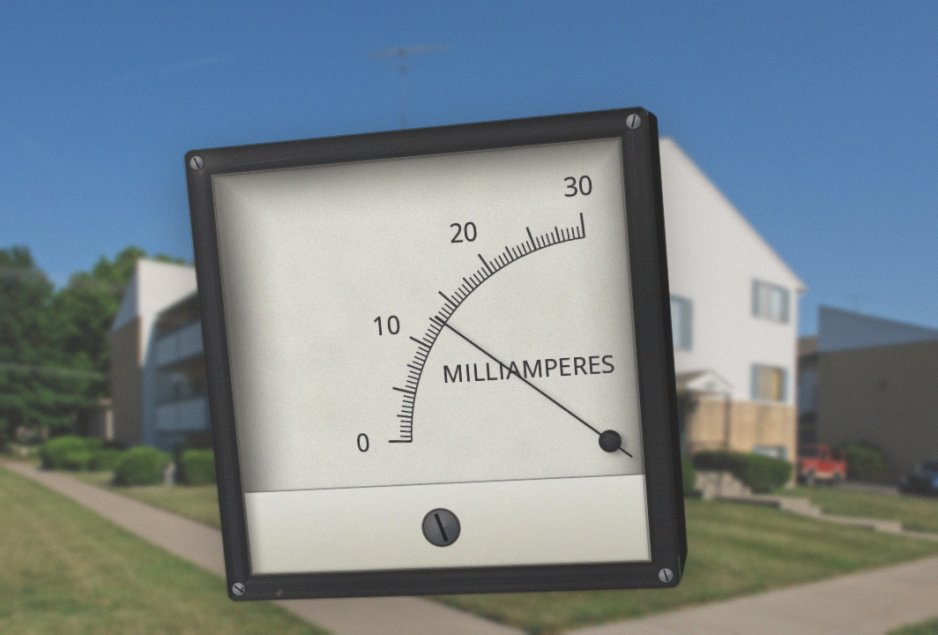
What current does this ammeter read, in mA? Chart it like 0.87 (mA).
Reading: 13 (mA)
